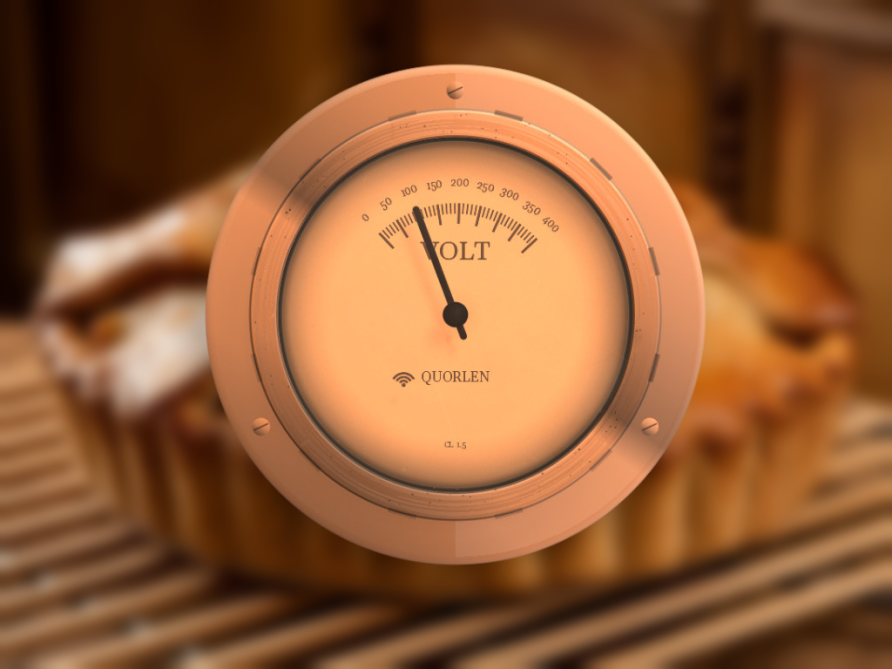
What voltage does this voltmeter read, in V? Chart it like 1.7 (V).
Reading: 100 (V)
